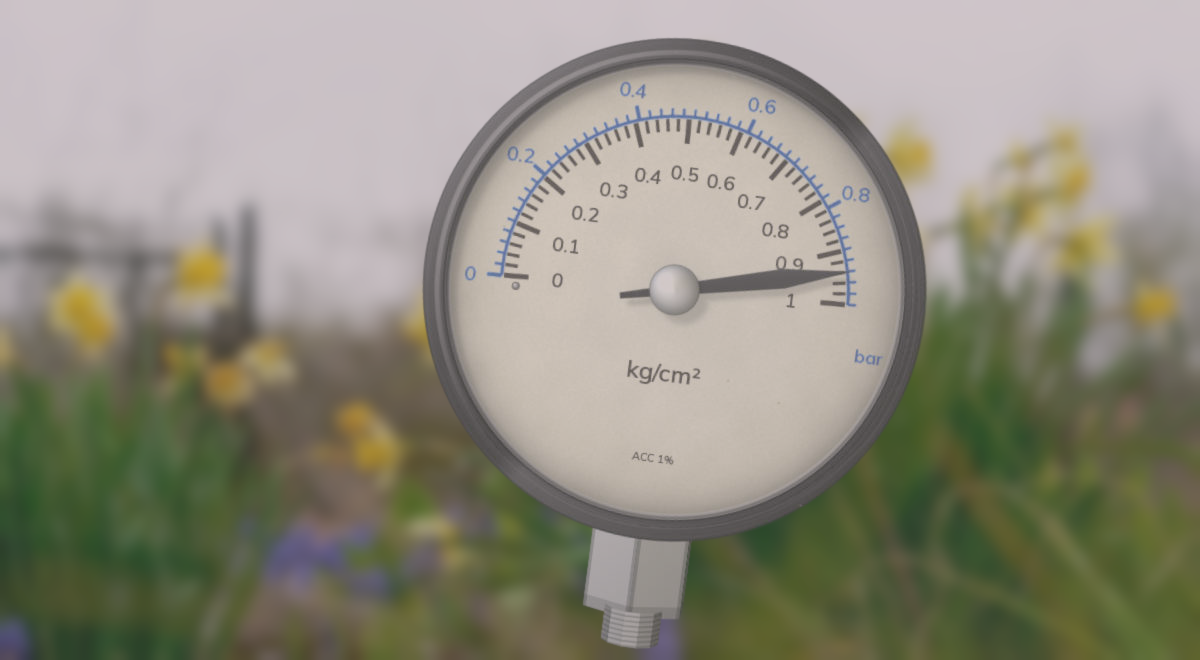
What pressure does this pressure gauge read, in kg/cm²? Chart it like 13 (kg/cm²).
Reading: 0.94 (kg/cm²)
